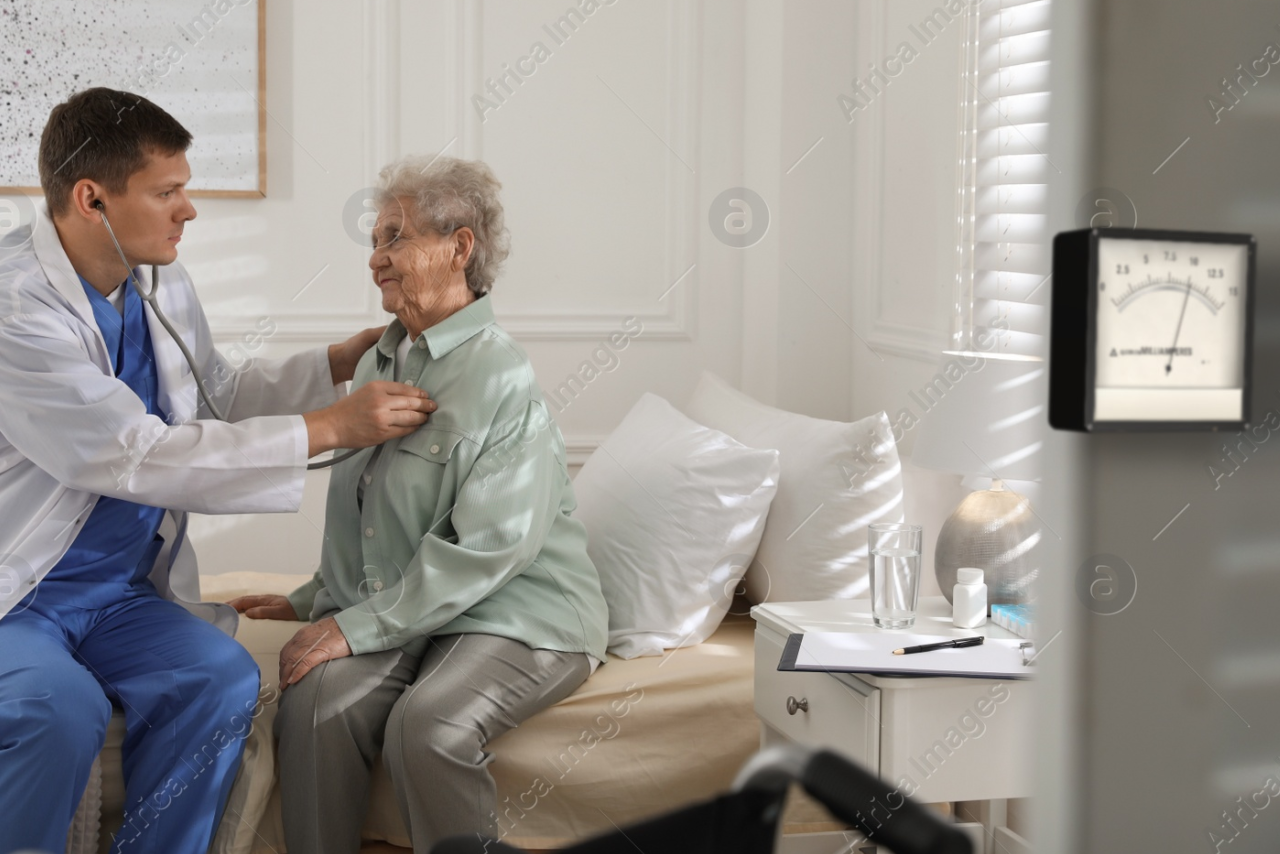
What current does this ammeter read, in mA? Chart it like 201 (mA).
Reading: 10 (mA)
